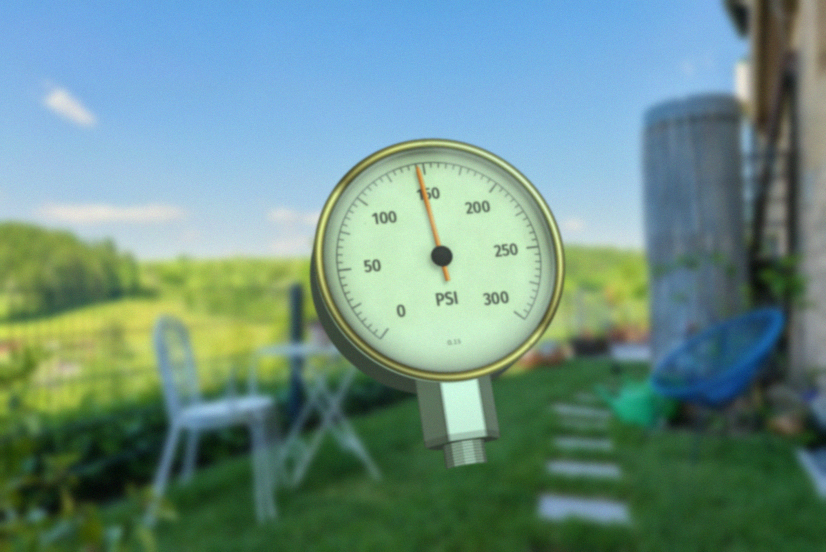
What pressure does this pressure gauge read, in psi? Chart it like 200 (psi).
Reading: 145 (psi)
